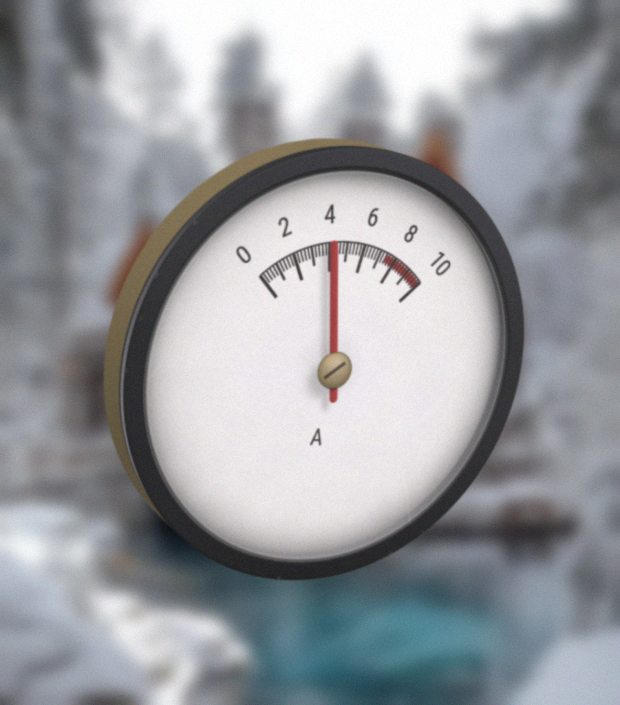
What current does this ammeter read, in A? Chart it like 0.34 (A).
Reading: 4 (A)
